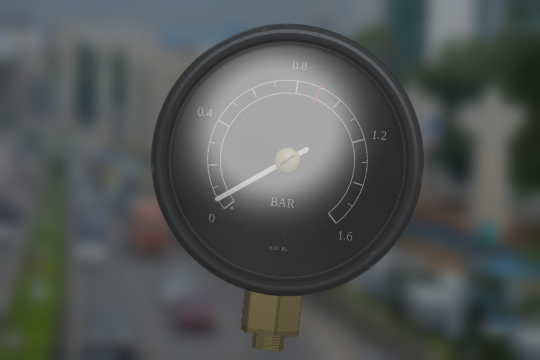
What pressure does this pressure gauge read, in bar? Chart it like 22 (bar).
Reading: 0.05 (bar)
